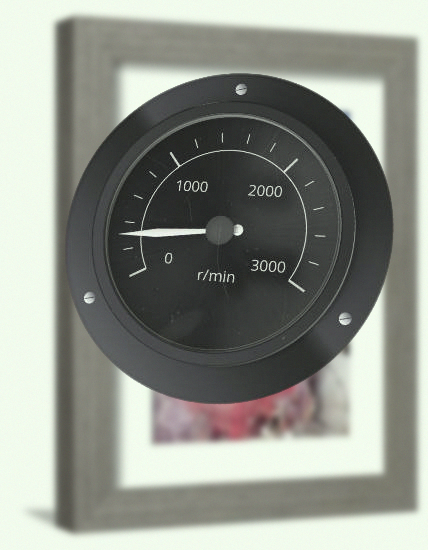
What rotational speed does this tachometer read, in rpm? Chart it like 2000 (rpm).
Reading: 300 (rpm)
